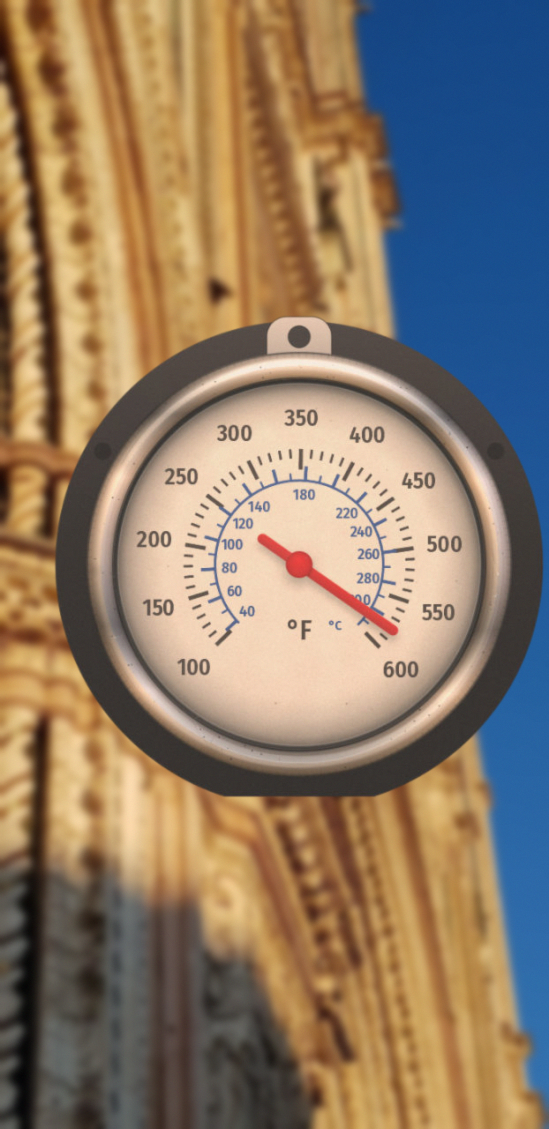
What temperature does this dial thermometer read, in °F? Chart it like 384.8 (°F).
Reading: 580 (°F)
